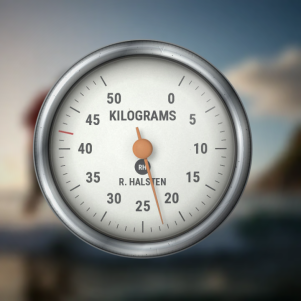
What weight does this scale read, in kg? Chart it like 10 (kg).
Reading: 22.5 (kg)
